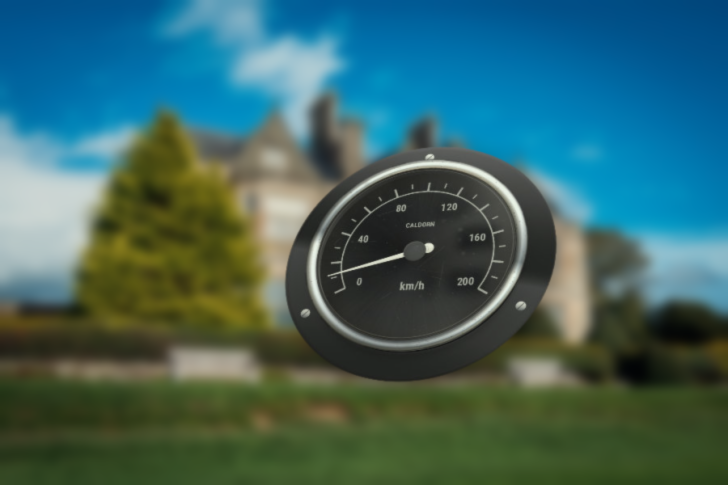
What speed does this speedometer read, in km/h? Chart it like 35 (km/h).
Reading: 10 (km/h)
